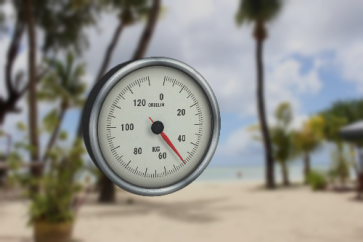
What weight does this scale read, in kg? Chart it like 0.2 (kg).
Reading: 50 (kg)
